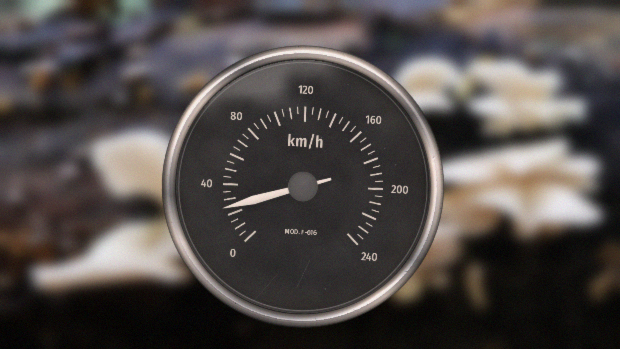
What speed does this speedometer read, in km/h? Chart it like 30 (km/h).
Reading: 25 (km/h)
